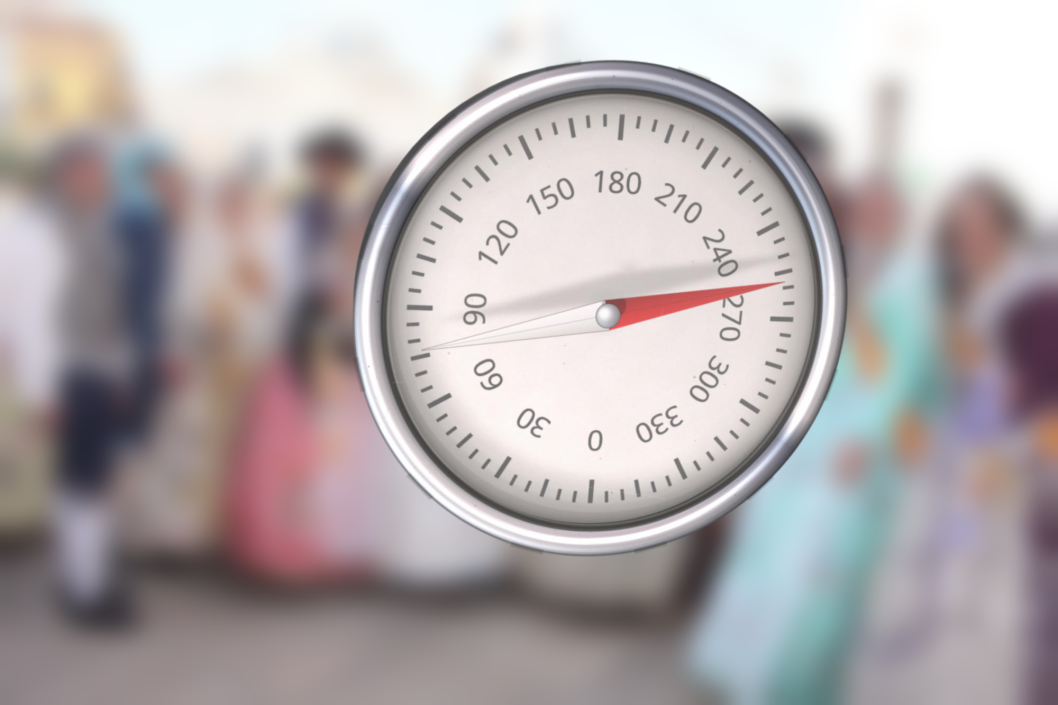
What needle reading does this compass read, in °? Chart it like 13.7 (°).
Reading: 257.5 (°)
